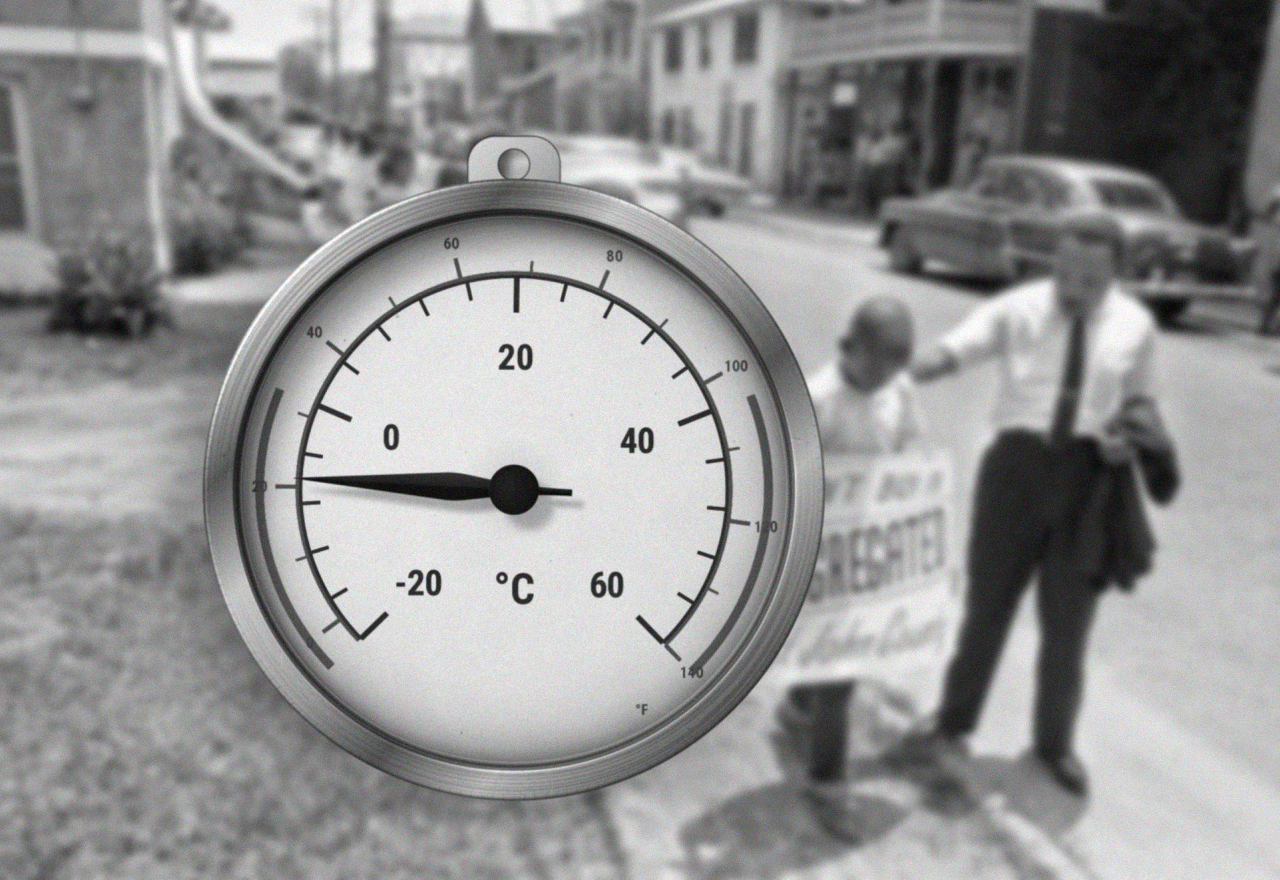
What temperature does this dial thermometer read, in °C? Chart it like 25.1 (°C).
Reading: -6 (°C)
